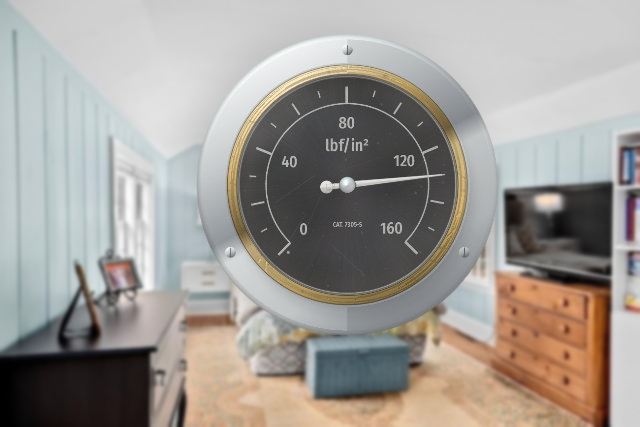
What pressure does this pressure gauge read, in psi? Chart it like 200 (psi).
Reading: 130 (psi)
